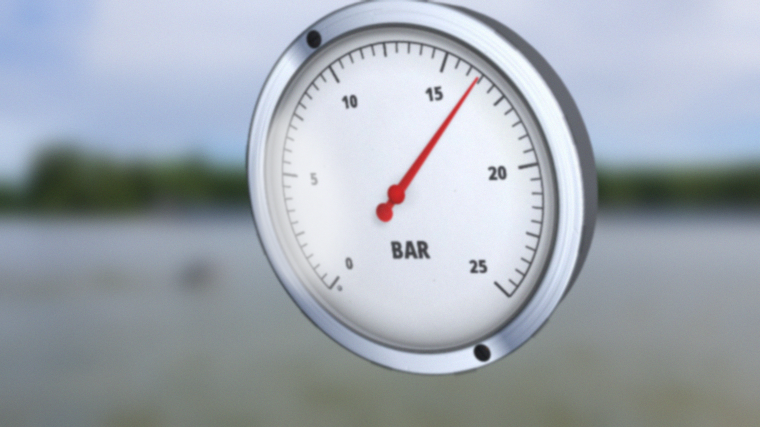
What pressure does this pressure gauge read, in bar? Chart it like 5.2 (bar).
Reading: 16.5 (bar)
